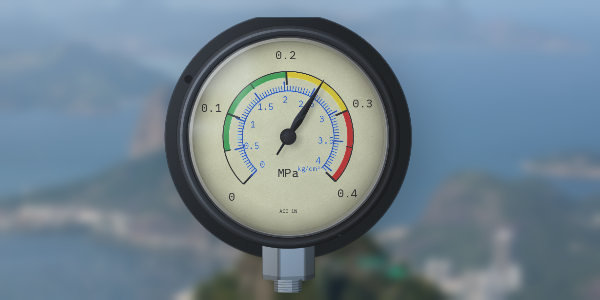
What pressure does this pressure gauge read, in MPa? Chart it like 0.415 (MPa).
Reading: 0.25 (MPa)
